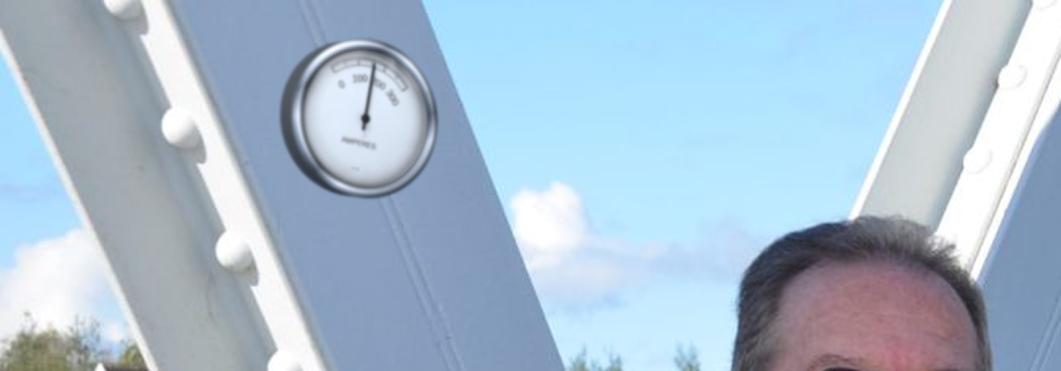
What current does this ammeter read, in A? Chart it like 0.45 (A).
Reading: 150 (A)
